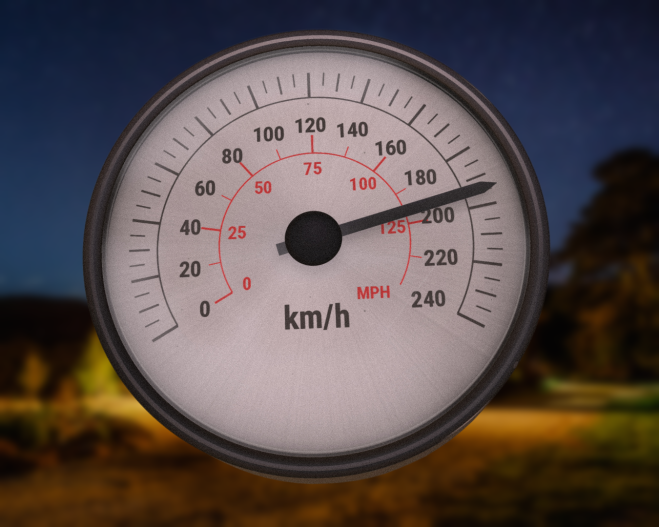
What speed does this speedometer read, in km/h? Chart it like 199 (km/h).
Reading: 195 (km/h)
